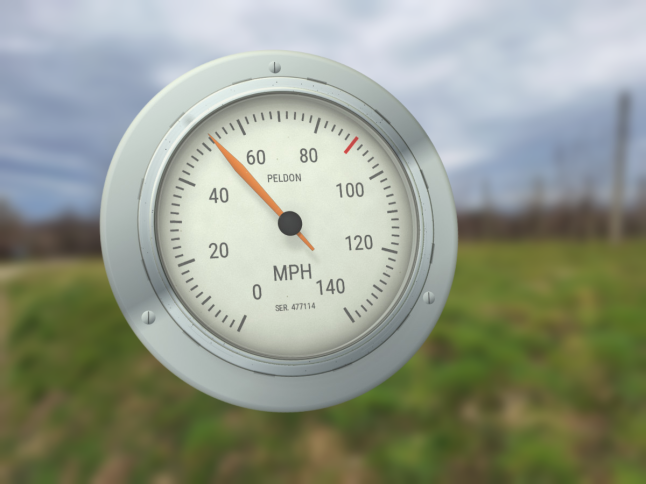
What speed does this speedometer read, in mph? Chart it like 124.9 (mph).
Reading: 52 (mph)
